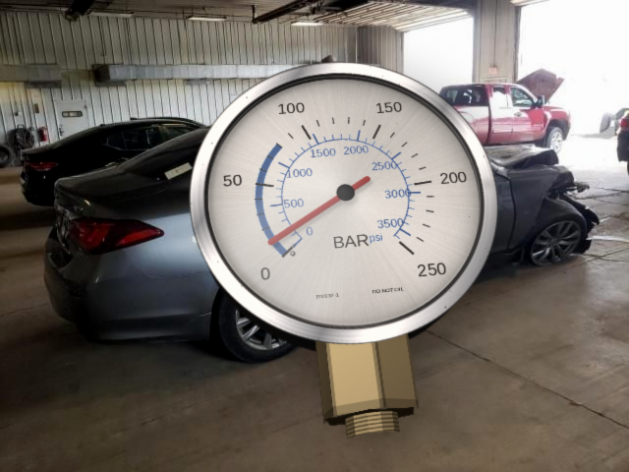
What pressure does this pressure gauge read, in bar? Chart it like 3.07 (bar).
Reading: 10 (bar)
